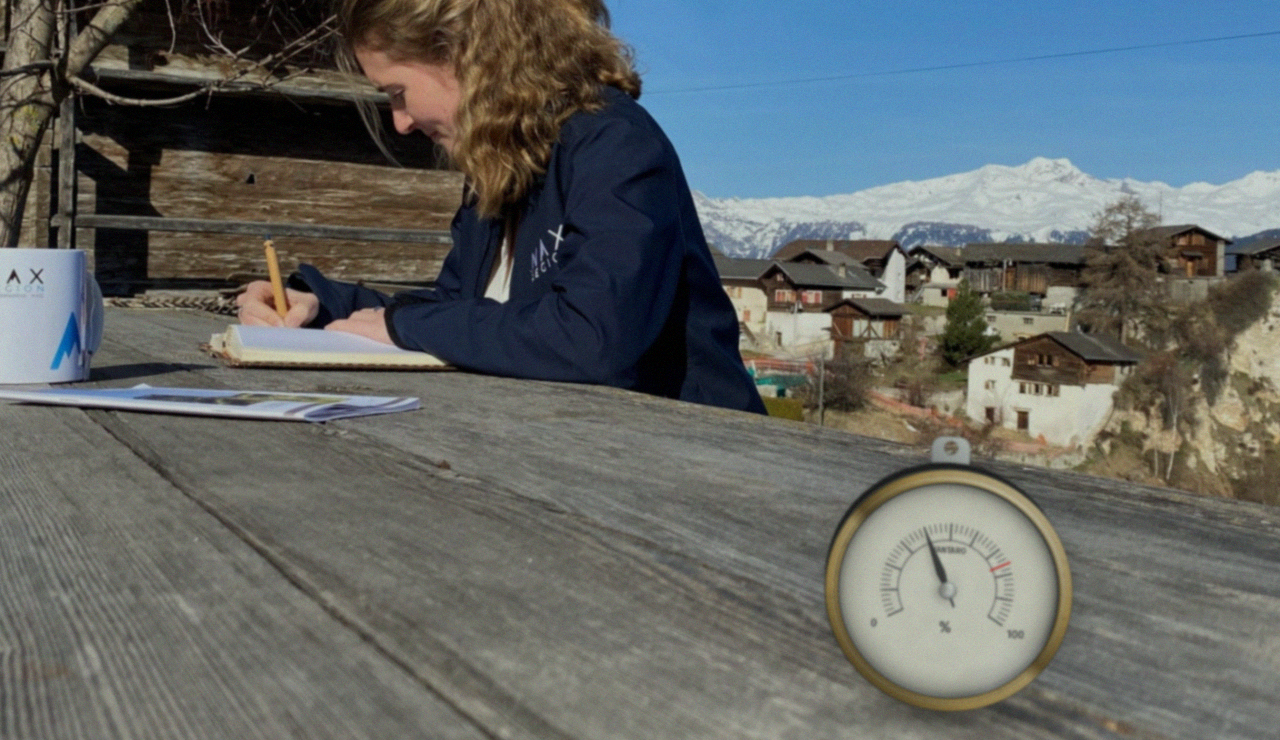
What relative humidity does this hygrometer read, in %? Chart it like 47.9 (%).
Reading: 40 (%)
